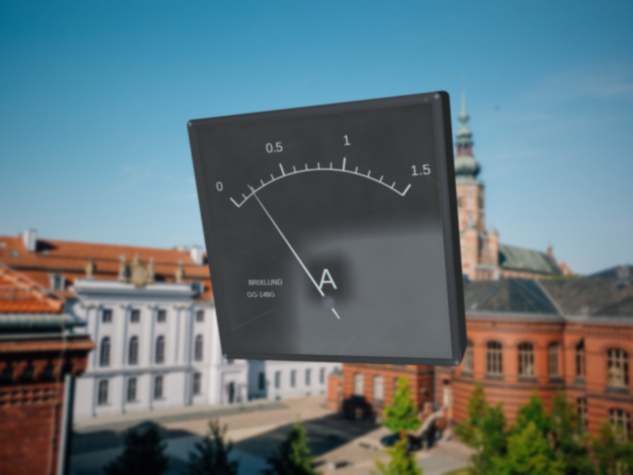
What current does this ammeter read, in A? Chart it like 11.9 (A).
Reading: 0.2 (A)
